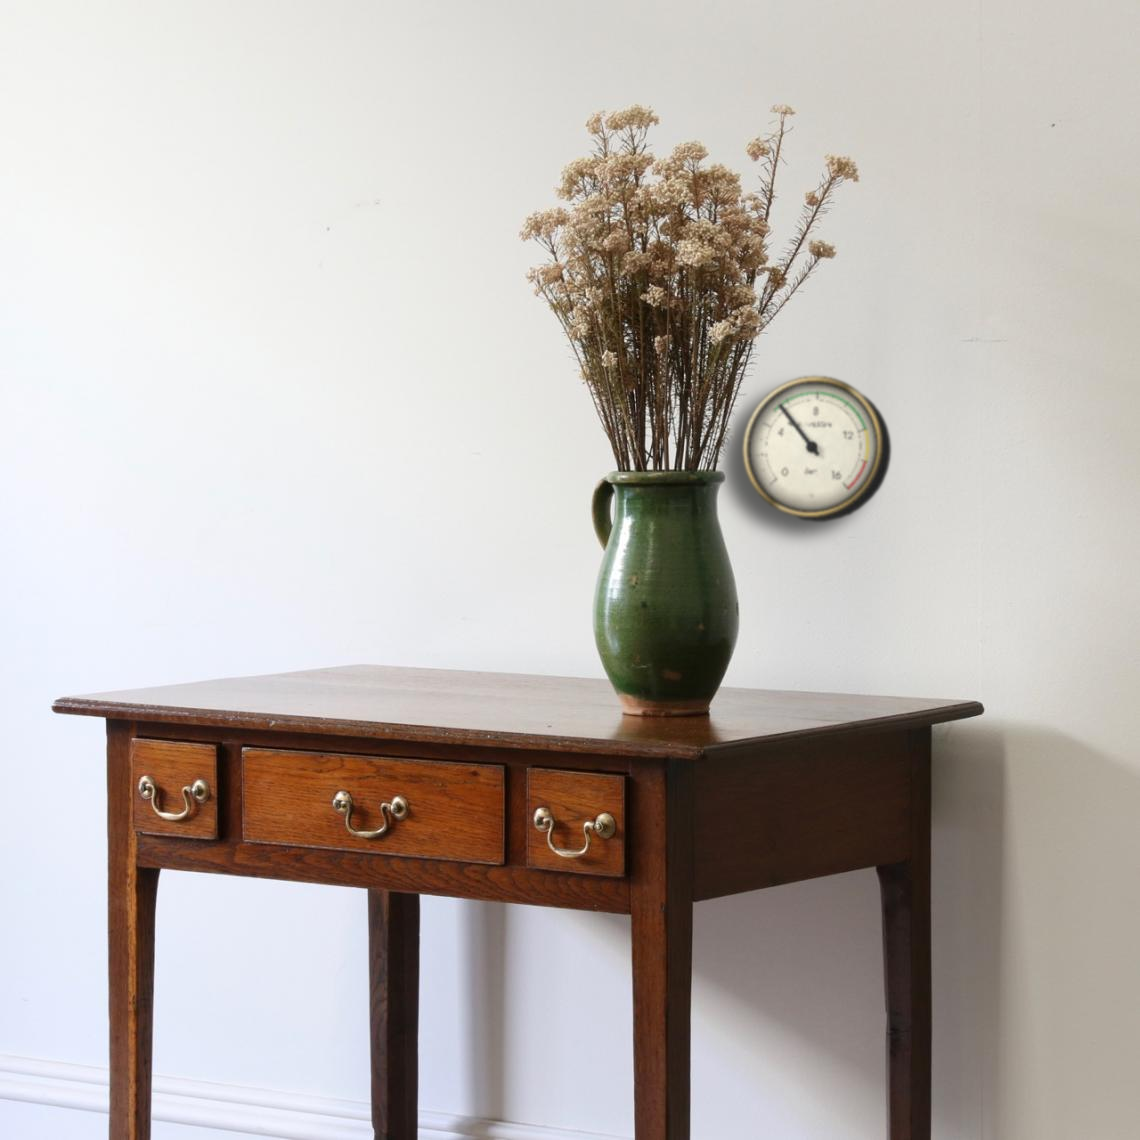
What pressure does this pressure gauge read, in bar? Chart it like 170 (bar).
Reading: 5.5 (bar)
